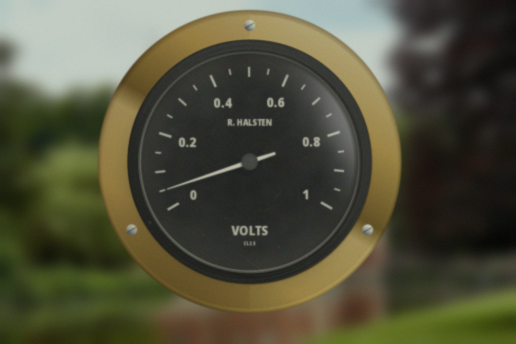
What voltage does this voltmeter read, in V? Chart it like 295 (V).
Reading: 0.05 (V)
